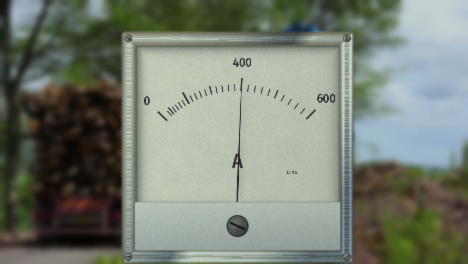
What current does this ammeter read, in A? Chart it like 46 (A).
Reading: 400 (A)
